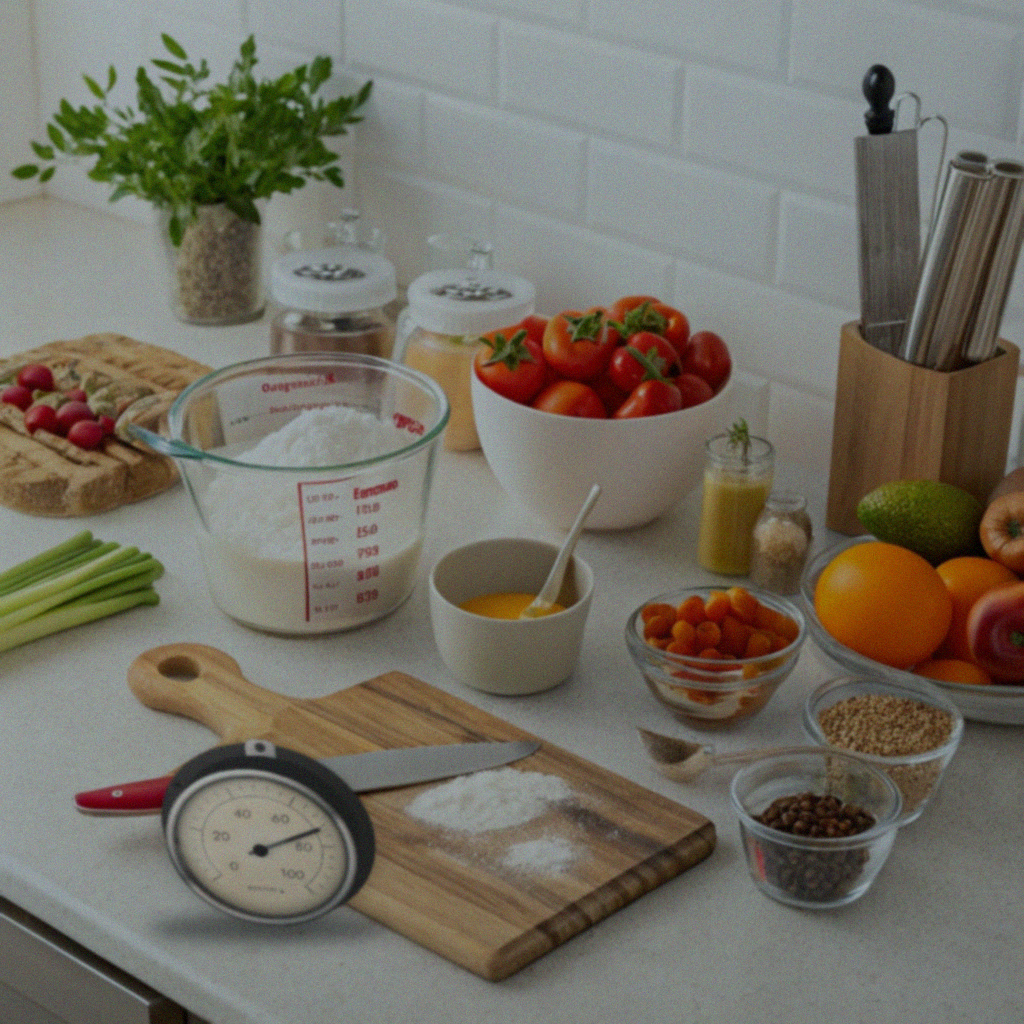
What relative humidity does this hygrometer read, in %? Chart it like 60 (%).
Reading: 72 (%)
